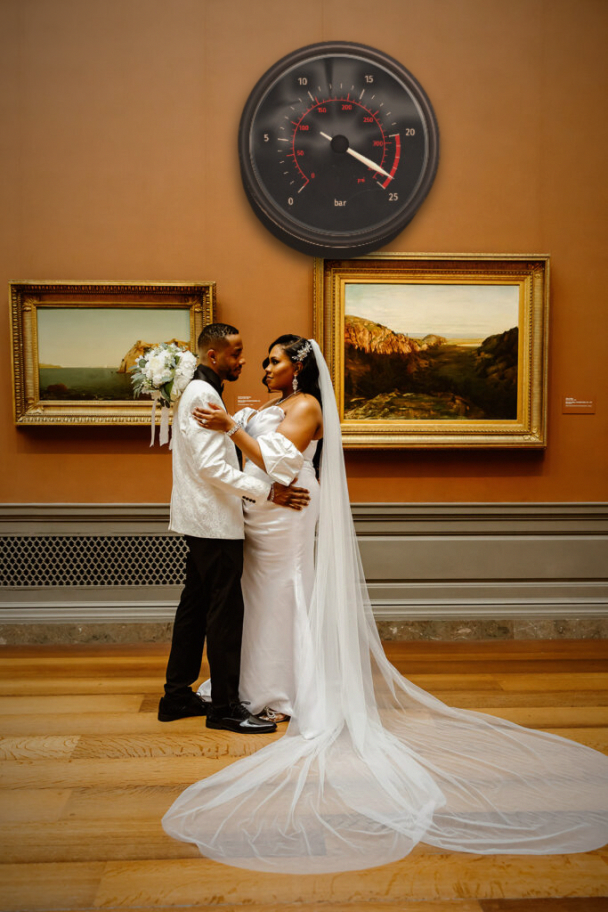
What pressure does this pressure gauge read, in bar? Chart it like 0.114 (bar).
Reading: 24 (bar)
